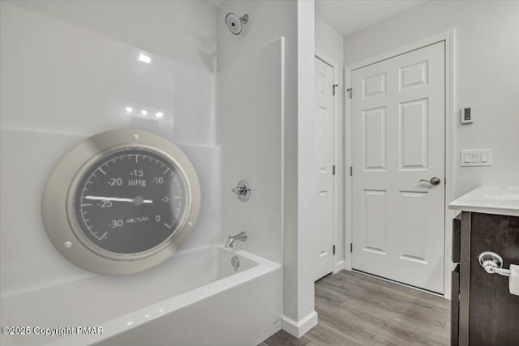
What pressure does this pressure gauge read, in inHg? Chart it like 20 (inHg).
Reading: -24 (inHg)
